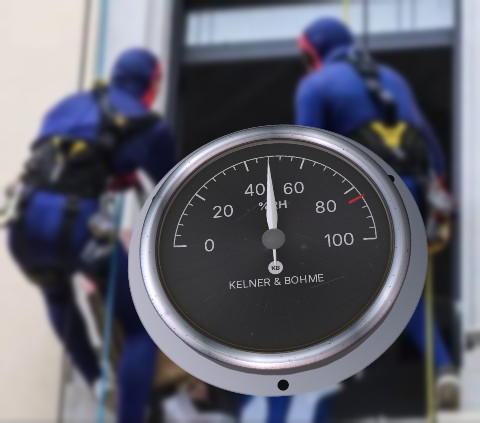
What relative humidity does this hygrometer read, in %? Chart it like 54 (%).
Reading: 48 (%)
